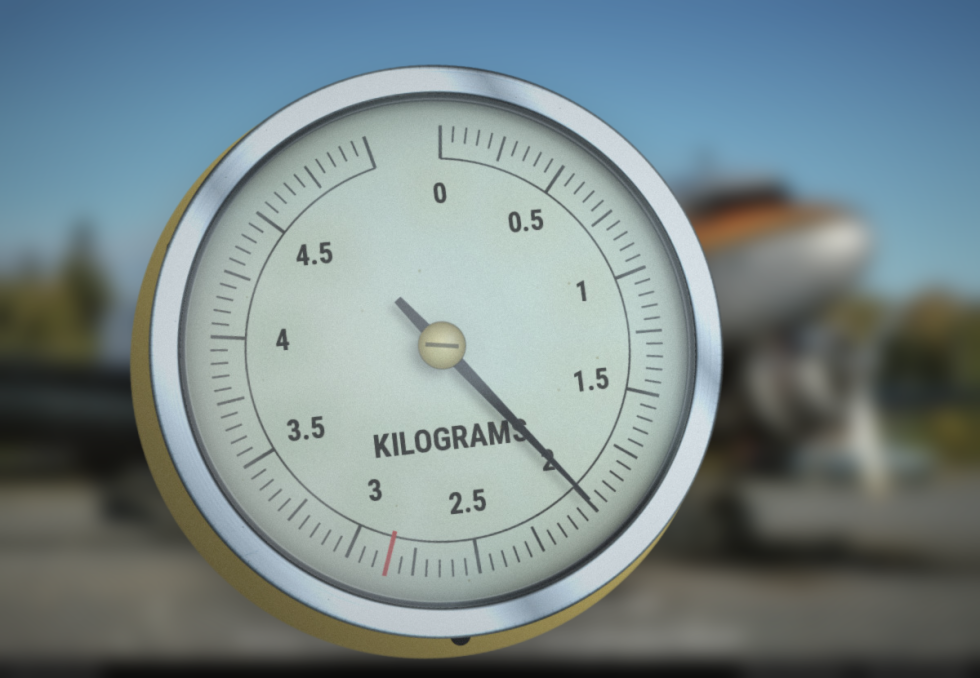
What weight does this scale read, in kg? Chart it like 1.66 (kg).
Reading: 2 (kg)
